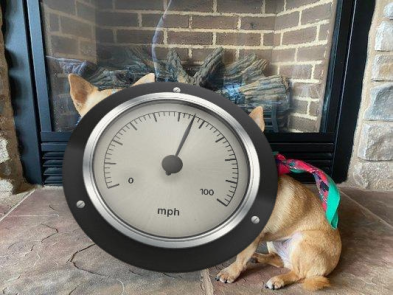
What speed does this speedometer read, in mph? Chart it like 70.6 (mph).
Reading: 56 (mph)
